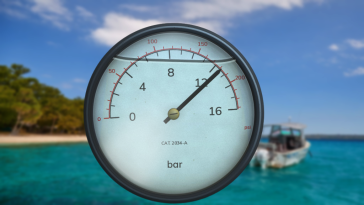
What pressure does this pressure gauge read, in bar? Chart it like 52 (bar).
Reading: 12.5 (bar)
